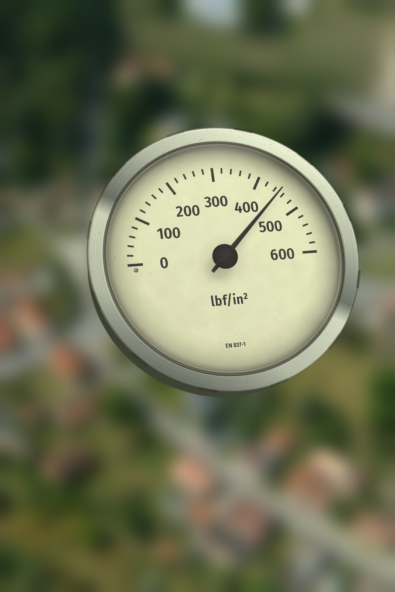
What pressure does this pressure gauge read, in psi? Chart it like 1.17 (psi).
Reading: 450 (psi)
